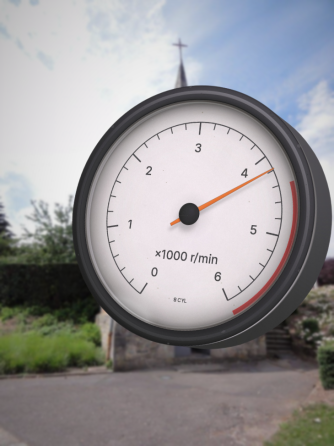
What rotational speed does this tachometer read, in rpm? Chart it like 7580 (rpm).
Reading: 4200 (rpm)
